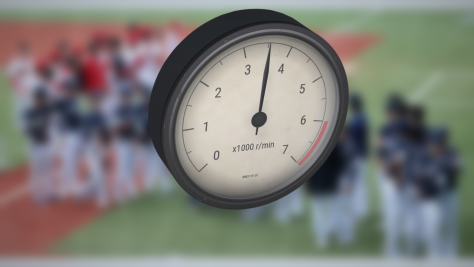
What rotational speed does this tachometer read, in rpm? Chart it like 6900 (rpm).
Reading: 3500 (rpm)
